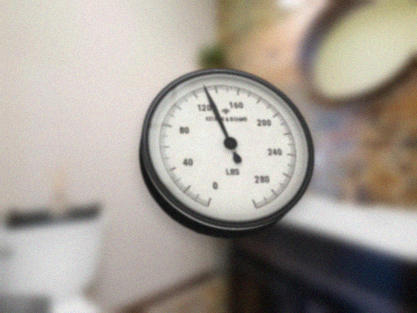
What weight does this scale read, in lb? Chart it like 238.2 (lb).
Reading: 130 (lb)
